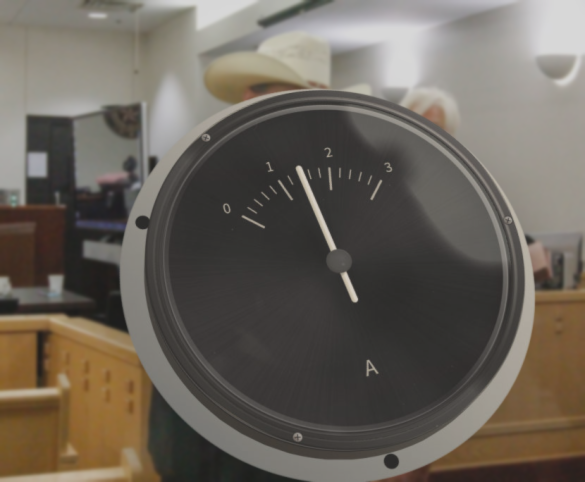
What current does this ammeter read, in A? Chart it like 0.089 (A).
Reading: 1.4 (A)
